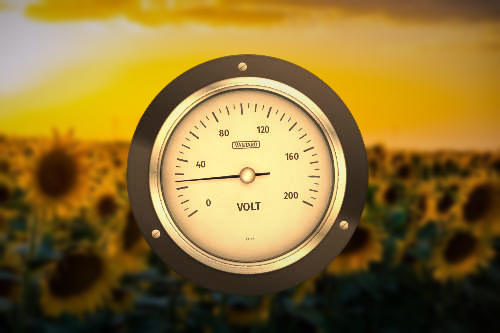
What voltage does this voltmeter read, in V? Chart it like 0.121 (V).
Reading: 25 (V)
